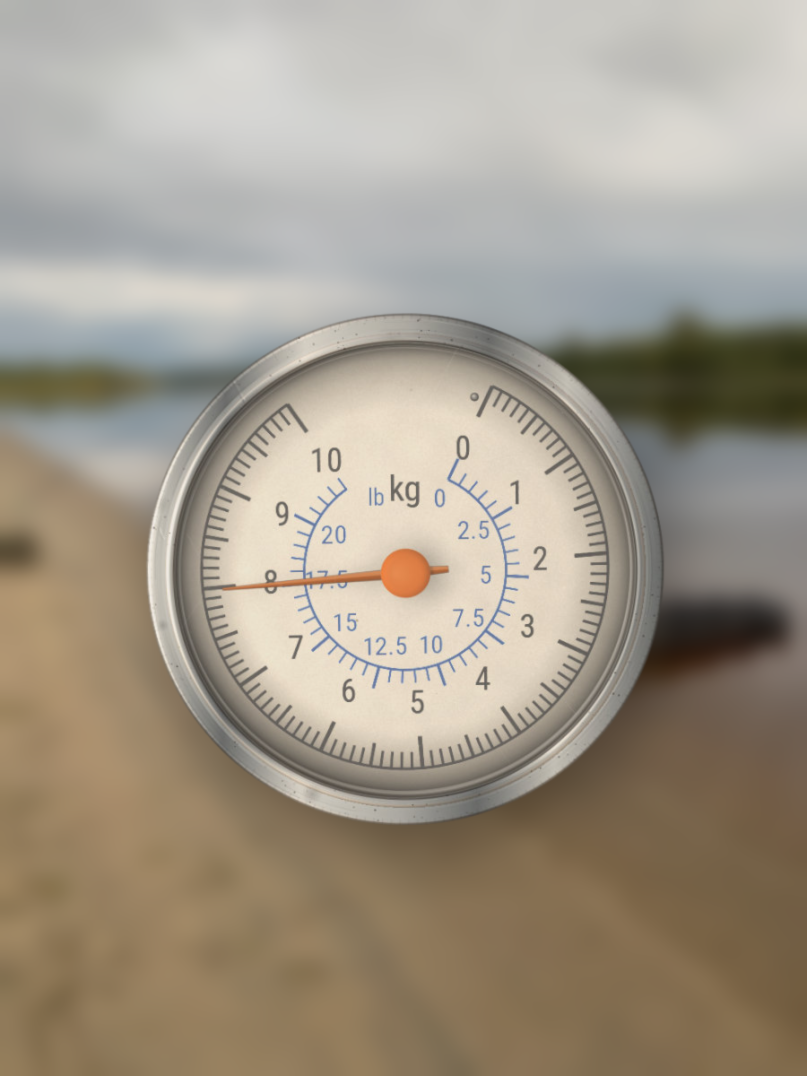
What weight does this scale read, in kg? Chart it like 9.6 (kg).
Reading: 8 (kg)
